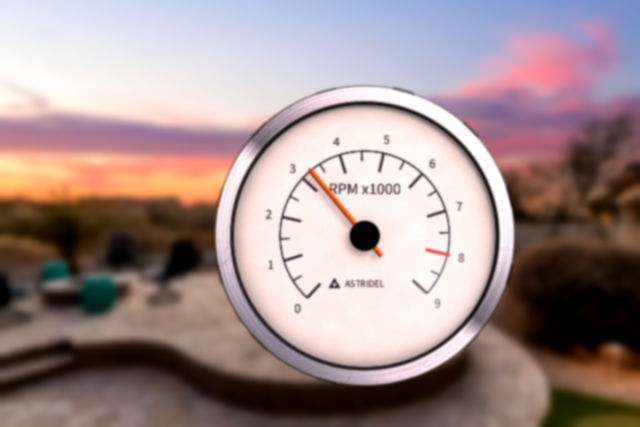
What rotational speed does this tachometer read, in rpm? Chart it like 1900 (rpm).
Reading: 3250 (rpm)
